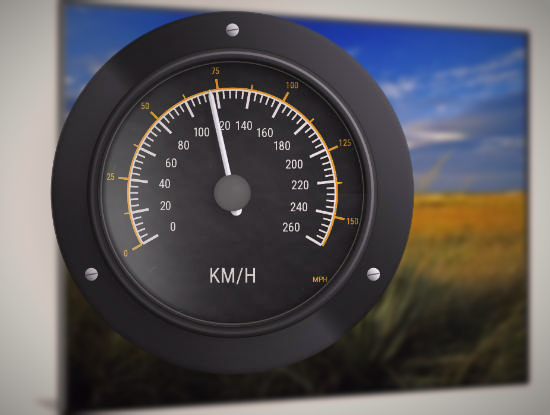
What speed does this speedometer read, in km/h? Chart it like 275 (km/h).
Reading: 116 (km/h)
